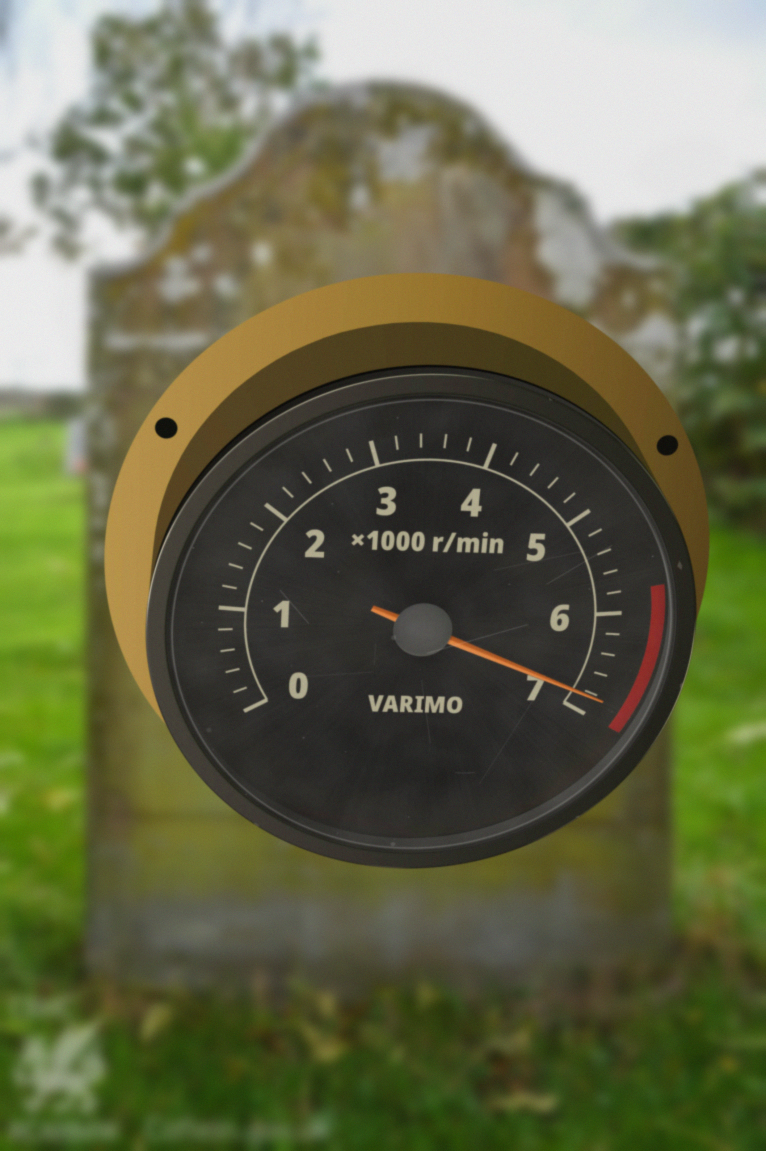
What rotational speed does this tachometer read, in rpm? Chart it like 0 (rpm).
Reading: 6800 (rpm)
